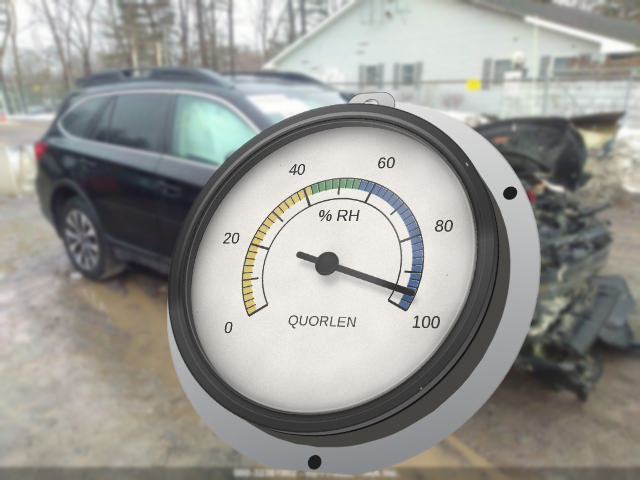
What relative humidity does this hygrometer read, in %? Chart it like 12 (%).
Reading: 96 (%)
